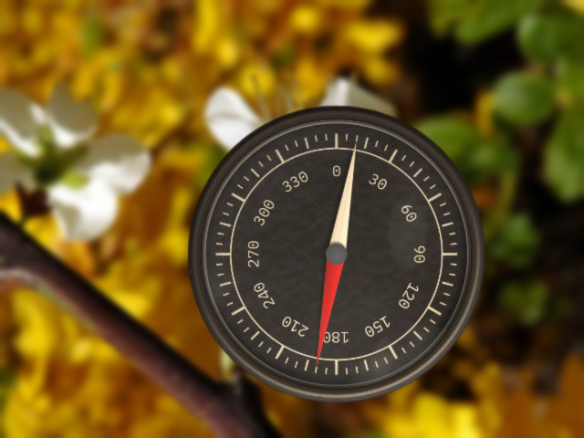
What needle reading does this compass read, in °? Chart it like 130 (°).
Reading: 190 (°)
